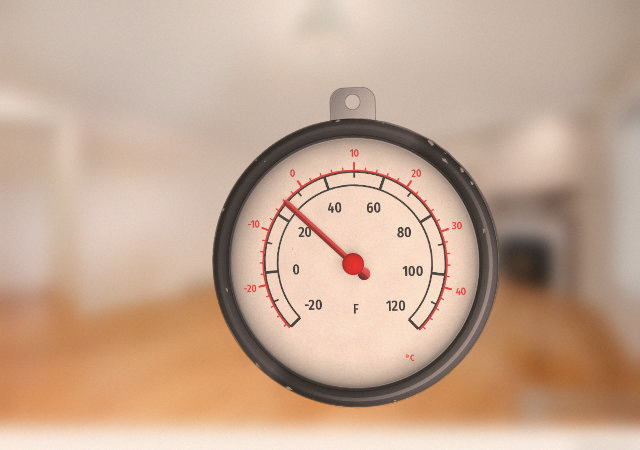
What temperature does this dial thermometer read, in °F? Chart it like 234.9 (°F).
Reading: 25 (°F)
